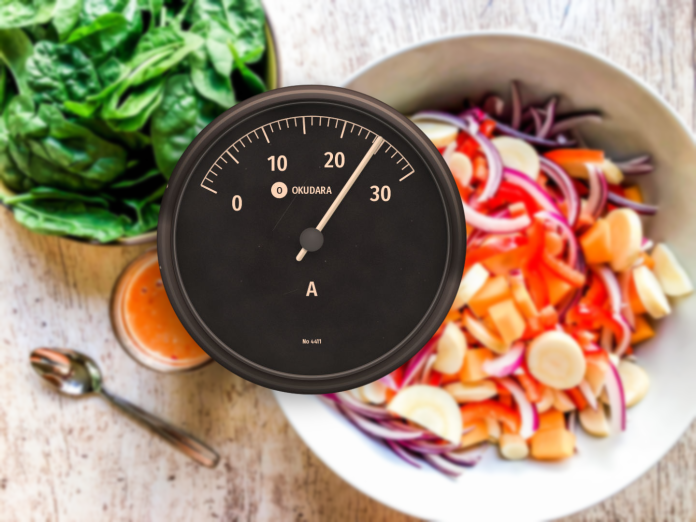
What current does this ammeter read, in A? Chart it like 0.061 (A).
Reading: 24.5 (A)
